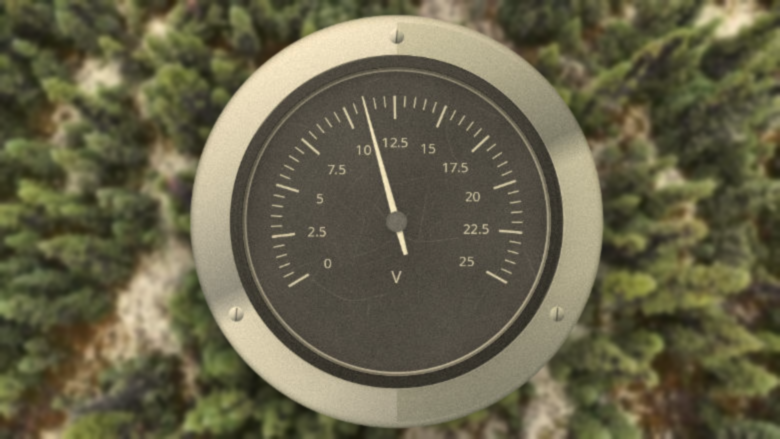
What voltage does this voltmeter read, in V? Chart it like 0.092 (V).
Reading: 11 (V)
